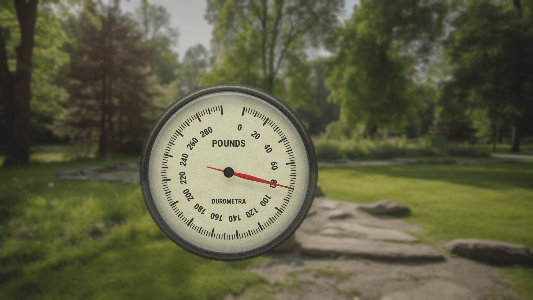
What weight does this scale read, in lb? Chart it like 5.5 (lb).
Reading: 80 (lb)
